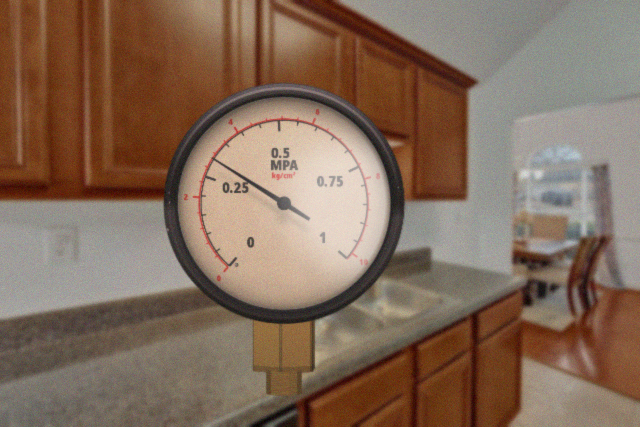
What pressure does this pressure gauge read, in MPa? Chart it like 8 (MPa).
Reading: 0.3 (MPa)
